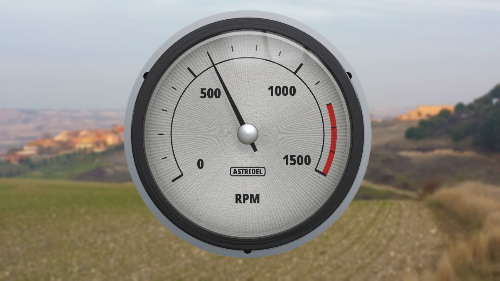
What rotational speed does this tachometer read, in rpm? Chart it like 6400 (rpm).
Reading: 600 (rpm)
